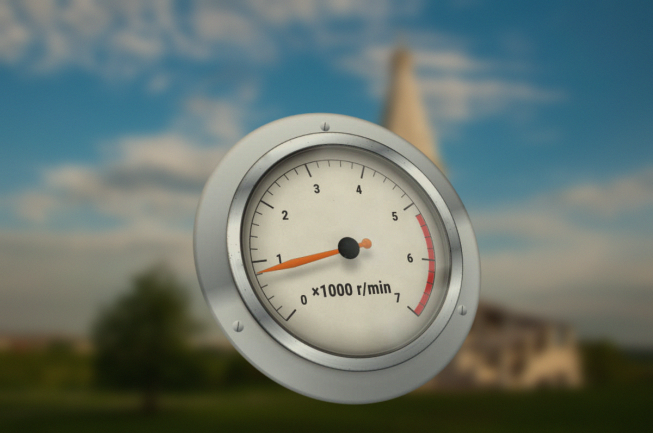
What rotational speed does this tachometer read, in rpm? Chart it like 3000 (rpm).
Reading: 800 (rpm)
